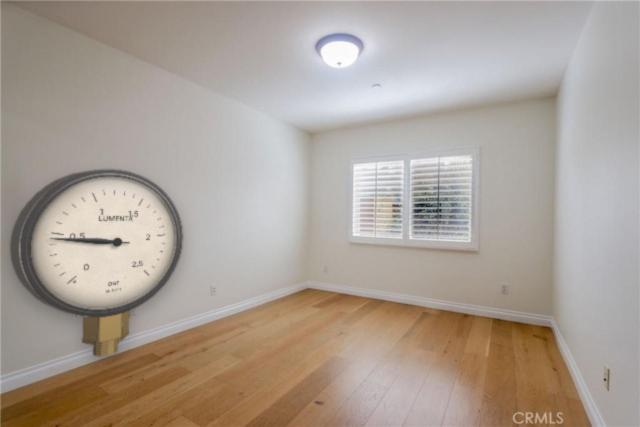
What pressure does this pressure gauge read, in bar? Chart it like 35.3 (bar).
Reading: 0.45 (bar)
